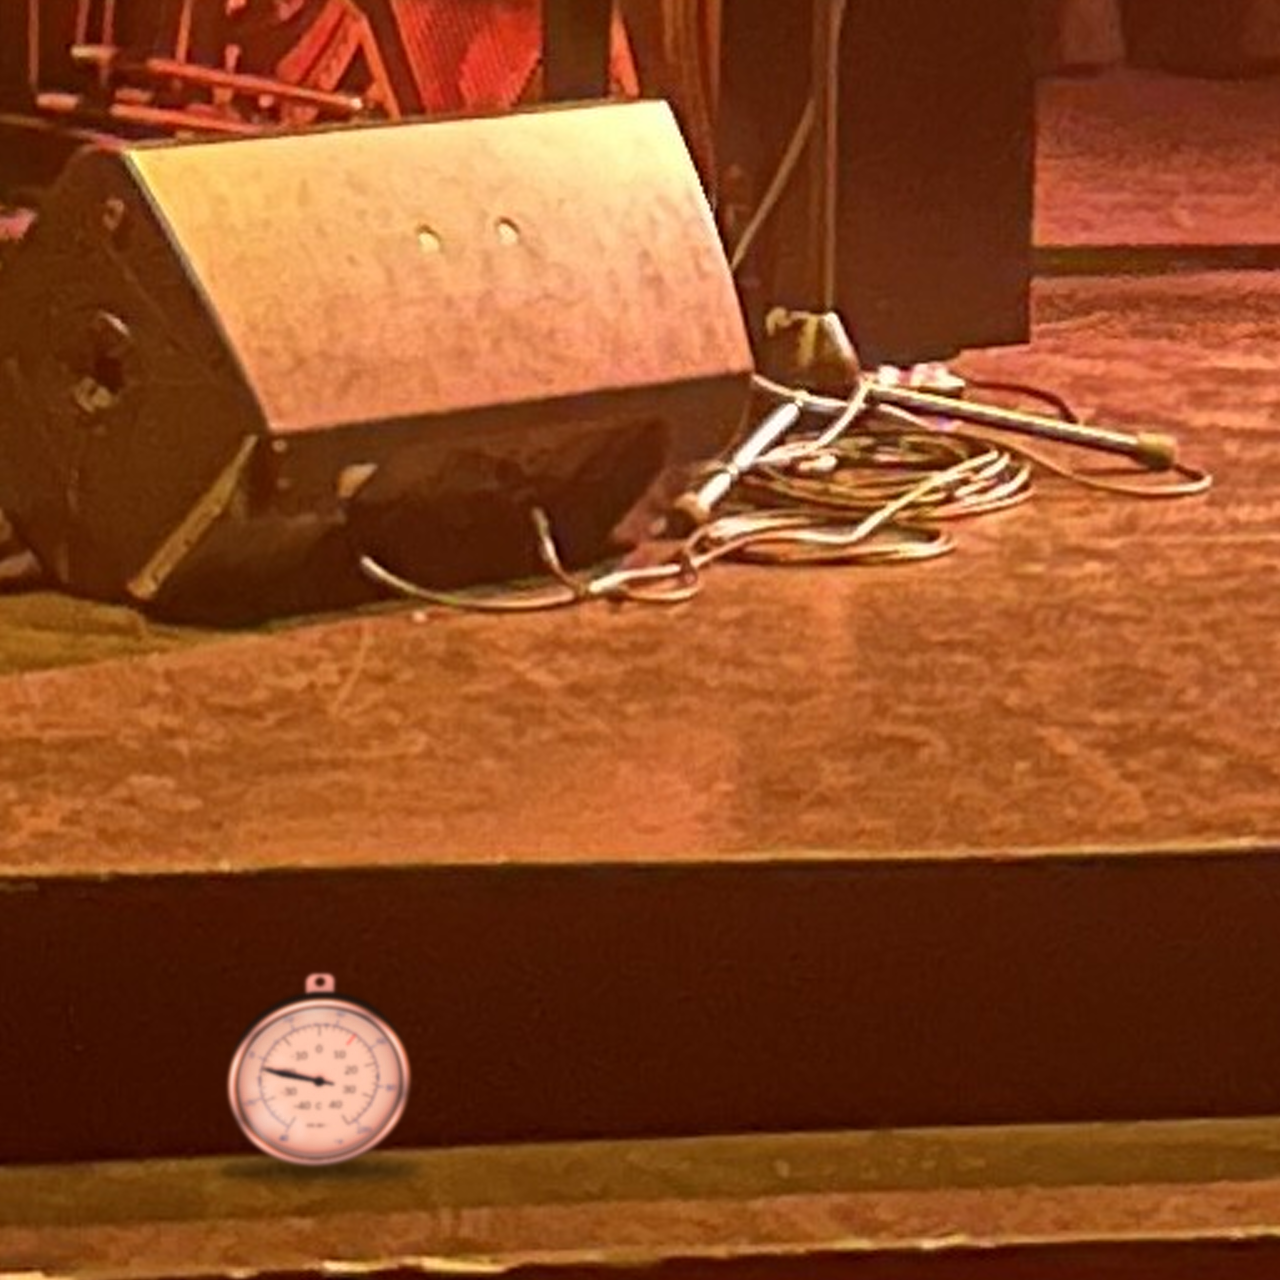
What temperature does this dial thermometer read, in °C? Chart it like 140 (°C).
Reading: -20 (°C)
